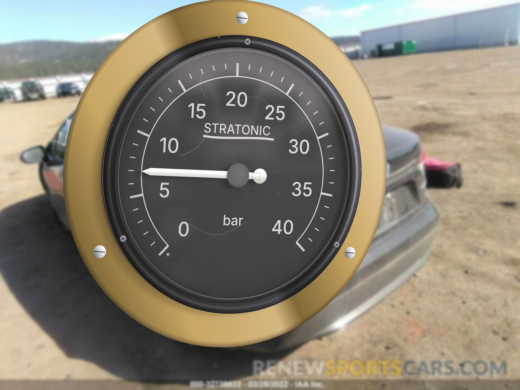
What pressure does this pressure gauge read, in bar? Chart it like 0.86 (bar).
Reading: 7 (bar)
